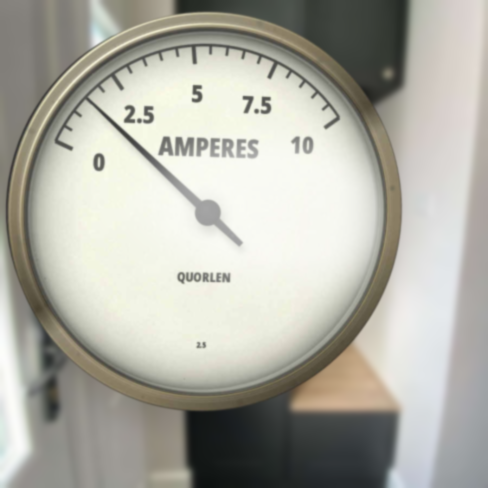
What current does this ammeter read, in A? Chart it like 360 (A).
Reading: 1.5 (A)
